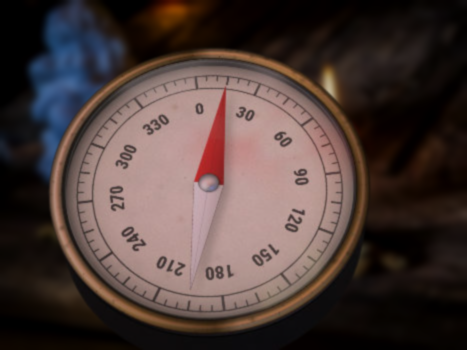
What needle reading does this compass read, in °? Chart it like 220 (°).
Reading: 15 (°)
